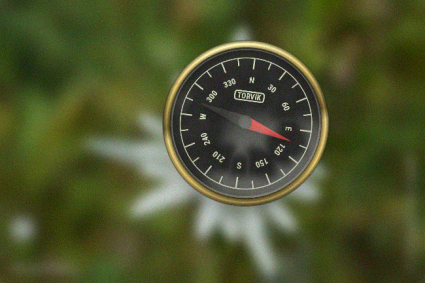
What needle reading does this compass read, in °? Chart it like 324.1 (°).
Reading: 105 (°)
